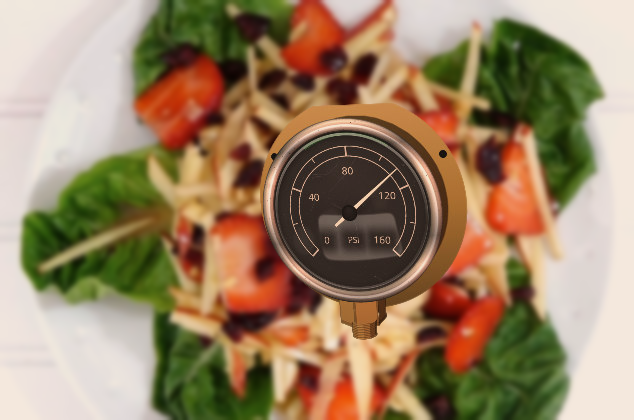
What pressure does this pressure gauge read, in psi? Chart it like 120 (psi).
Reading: 110 (psi)
